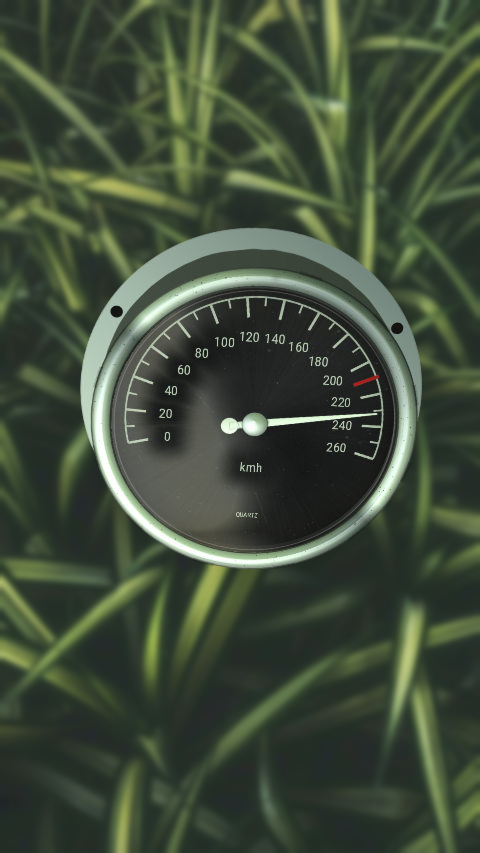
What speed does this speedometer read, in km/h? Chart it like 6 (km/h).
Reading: 230 (km/h)
